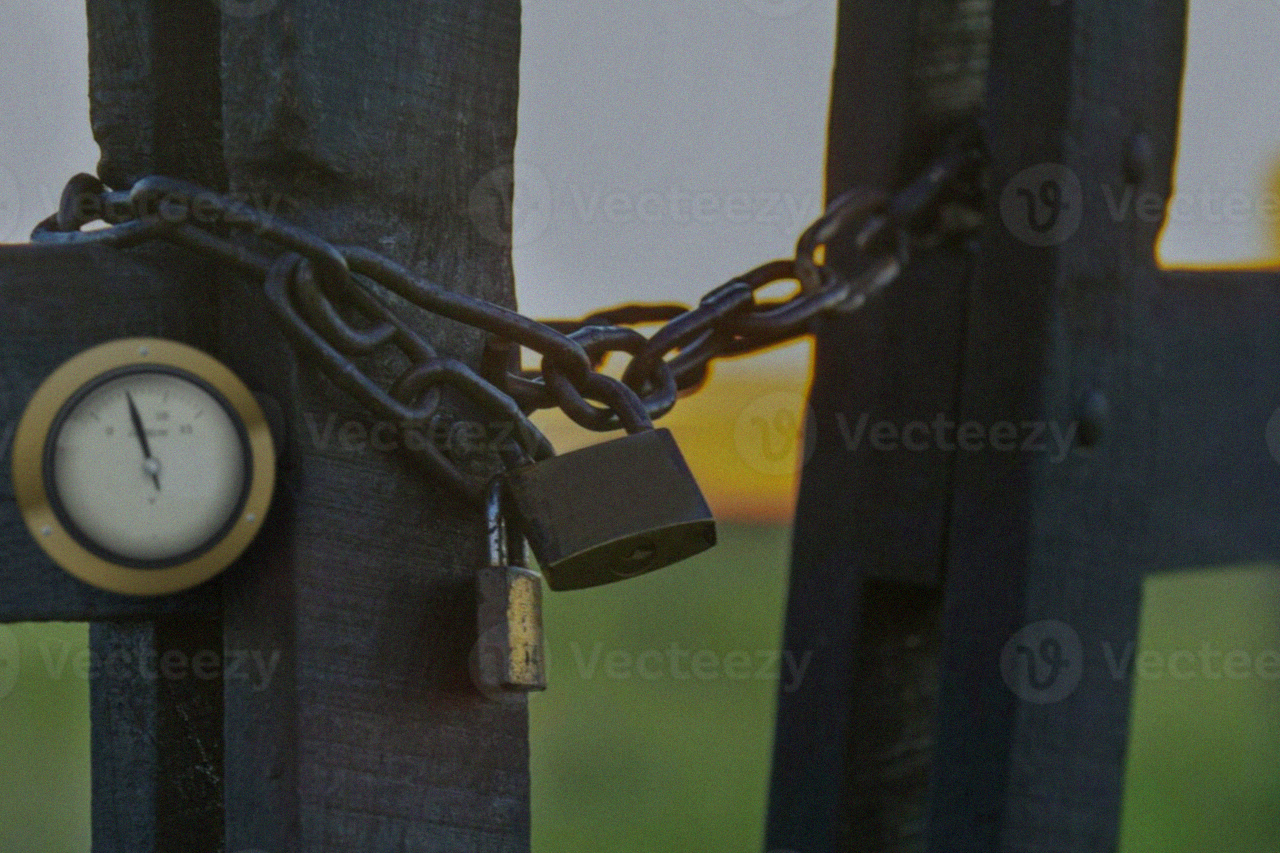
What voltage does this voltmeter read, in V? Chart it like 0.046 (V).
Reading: 5 (V)
